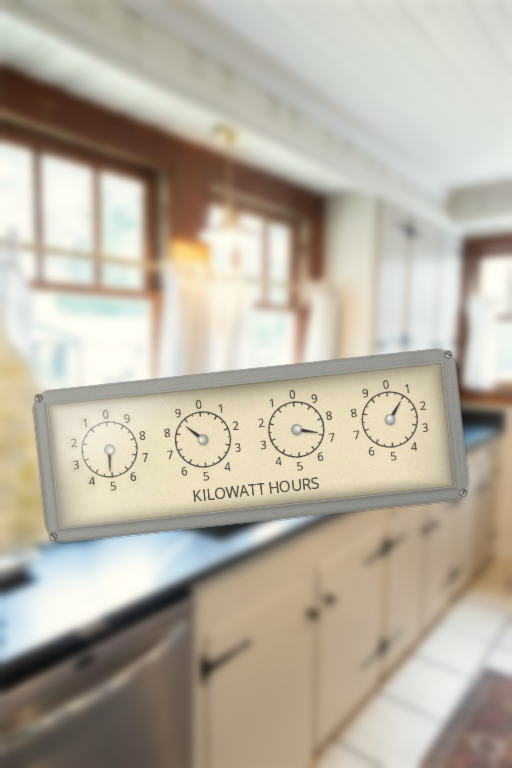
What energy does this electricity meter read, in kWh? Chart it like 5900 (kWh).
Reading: 4871 (kWh)
